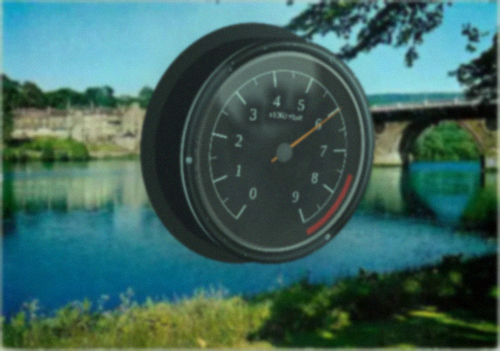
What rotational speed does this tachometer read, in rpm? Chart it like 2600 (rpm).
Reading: 6000 (rpm)
